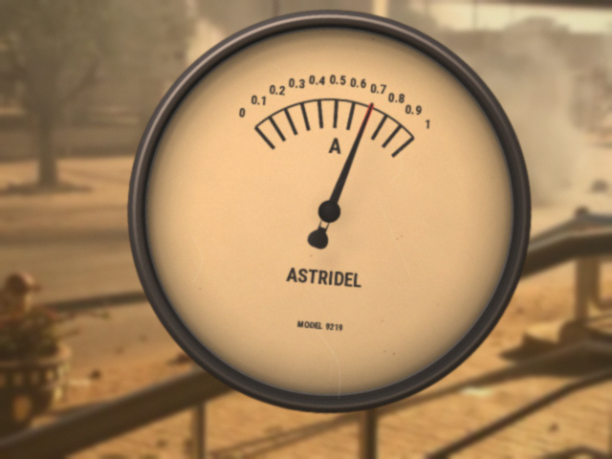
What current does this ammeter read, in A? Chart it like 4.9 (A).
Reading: 0.7 (A)
